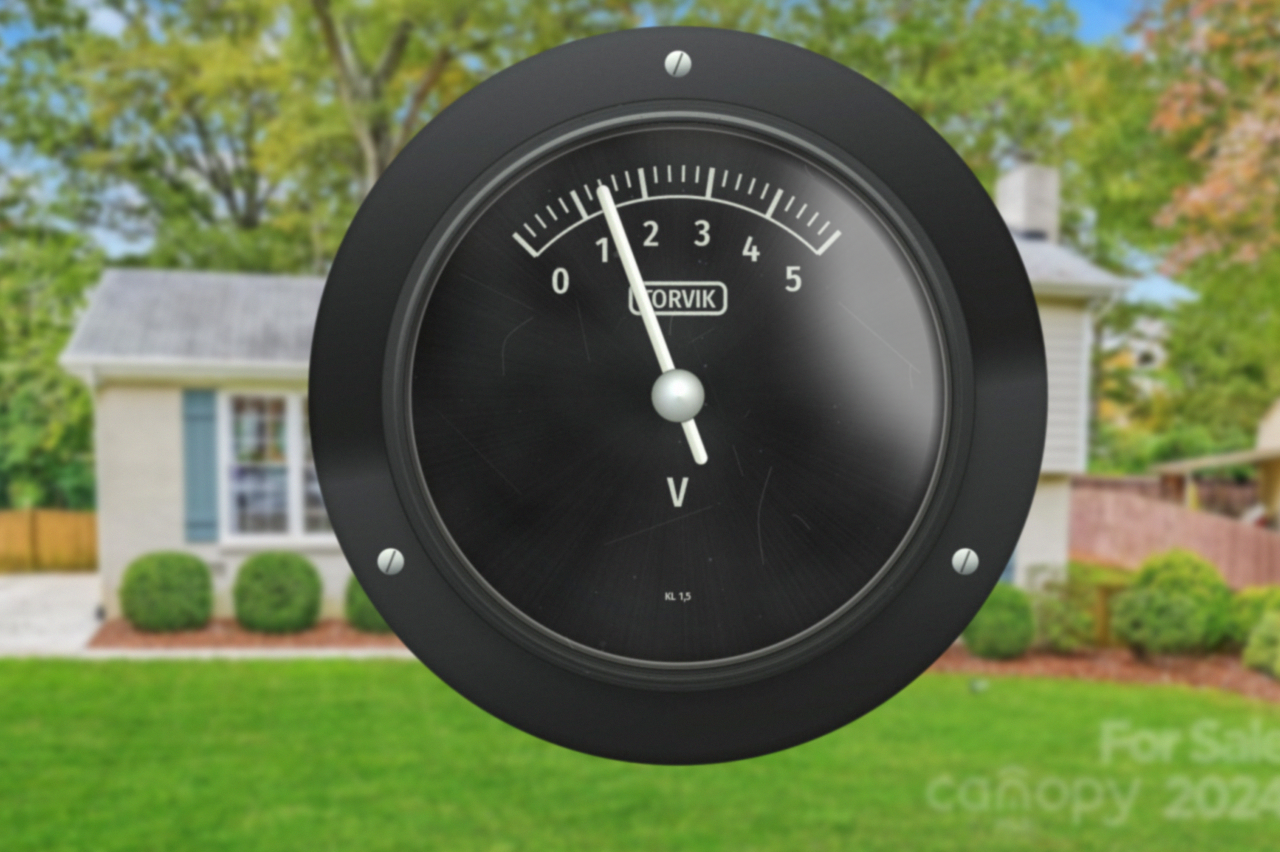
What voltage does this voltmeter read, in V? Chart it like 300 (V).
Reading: 1.4 (V)
